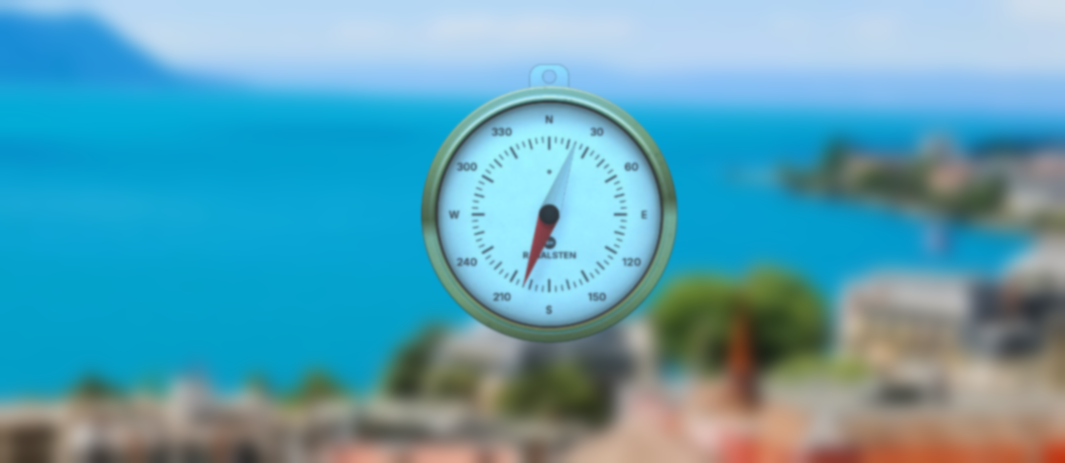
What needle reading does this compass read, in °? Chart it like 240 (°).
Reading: 200 (°)
